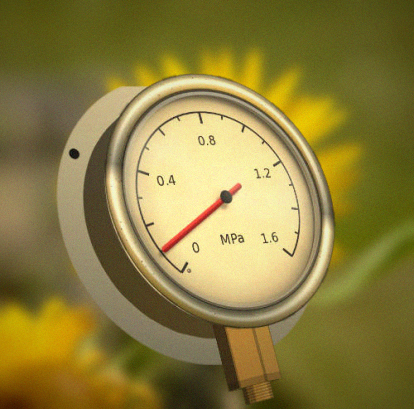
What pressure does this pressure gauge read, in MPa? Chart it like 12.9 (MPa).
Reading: 0.1 (MPa)
